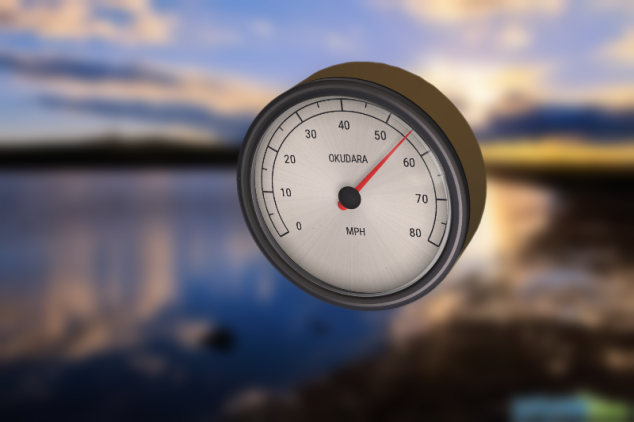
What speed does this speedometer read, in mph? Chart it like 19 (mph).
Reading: 55 (mph)
